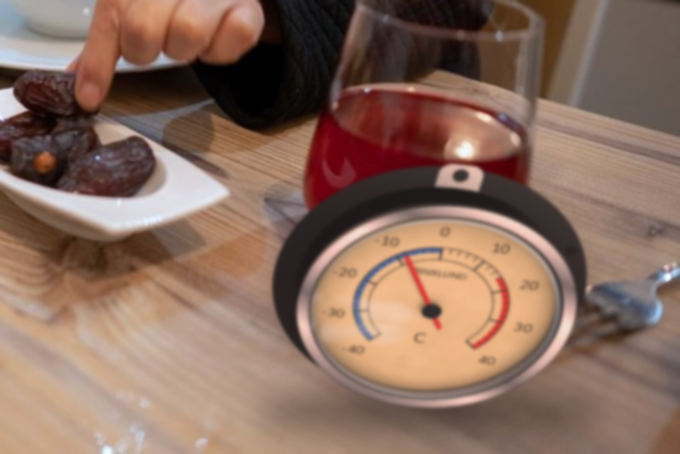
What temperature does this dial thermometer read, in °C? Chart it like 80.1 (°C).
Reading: -8 (°C)
